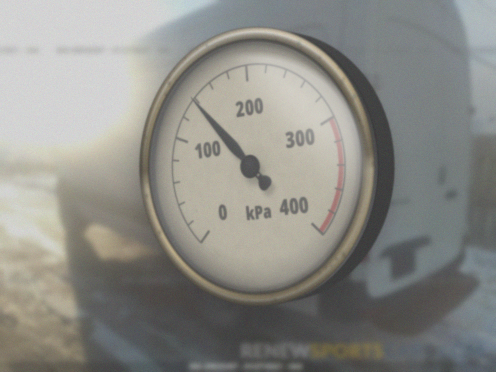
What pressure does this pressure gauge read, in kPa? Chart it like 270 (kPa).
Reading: 140 (kPa)
